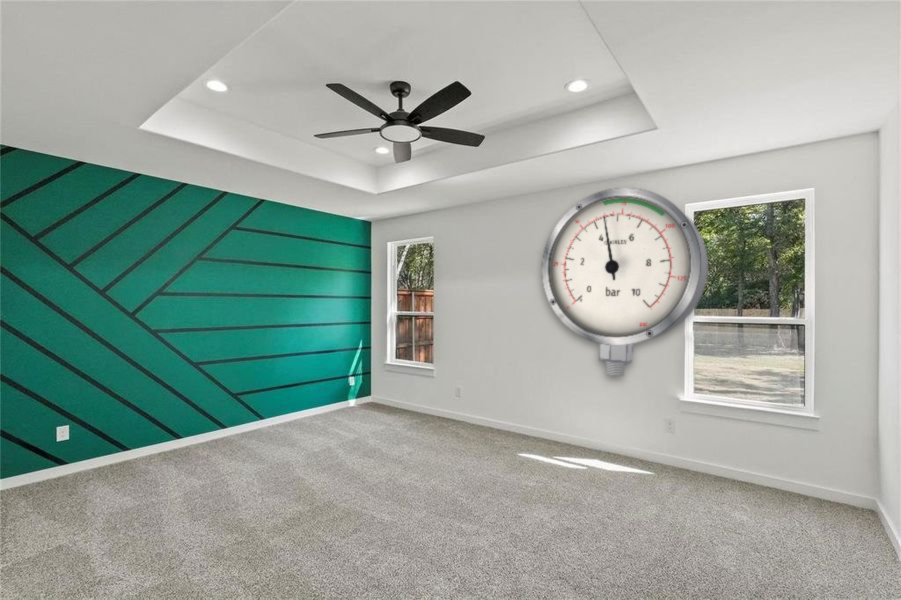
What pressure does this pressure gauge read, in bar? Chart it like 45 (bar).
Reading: 4.5 (bar)
